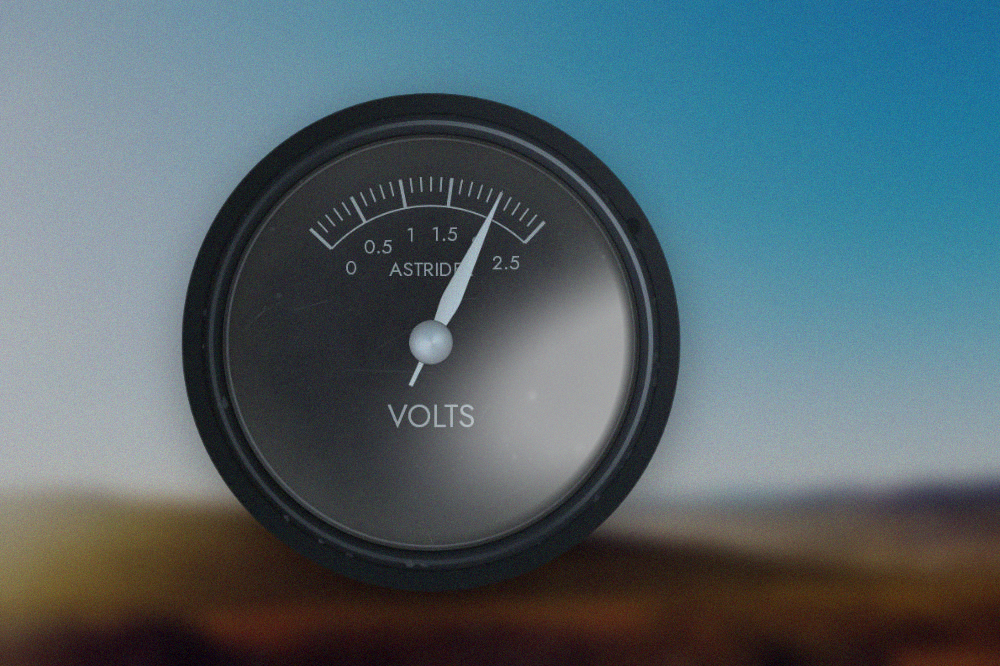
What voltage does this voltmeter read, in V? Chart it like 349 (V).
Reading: 2 (V)
